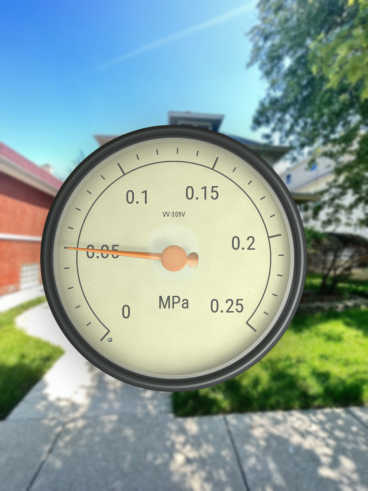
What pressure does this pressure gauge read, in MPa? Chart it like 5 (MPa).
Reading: 0.05 (MPa)
